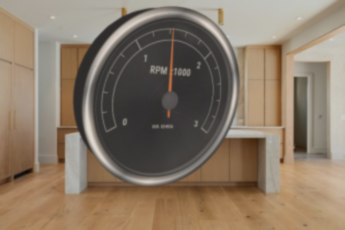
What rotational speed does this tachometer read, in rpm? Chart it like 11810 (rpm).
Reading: 1400 (rpm)
